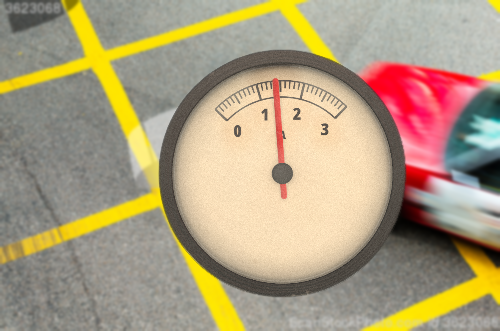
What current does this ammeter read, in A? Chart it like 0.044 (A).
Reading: 1.4 (A)
